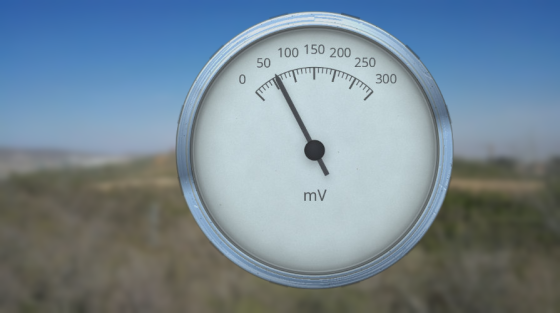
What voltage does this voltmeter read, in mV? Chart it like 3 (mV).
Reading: 60 (mV)
